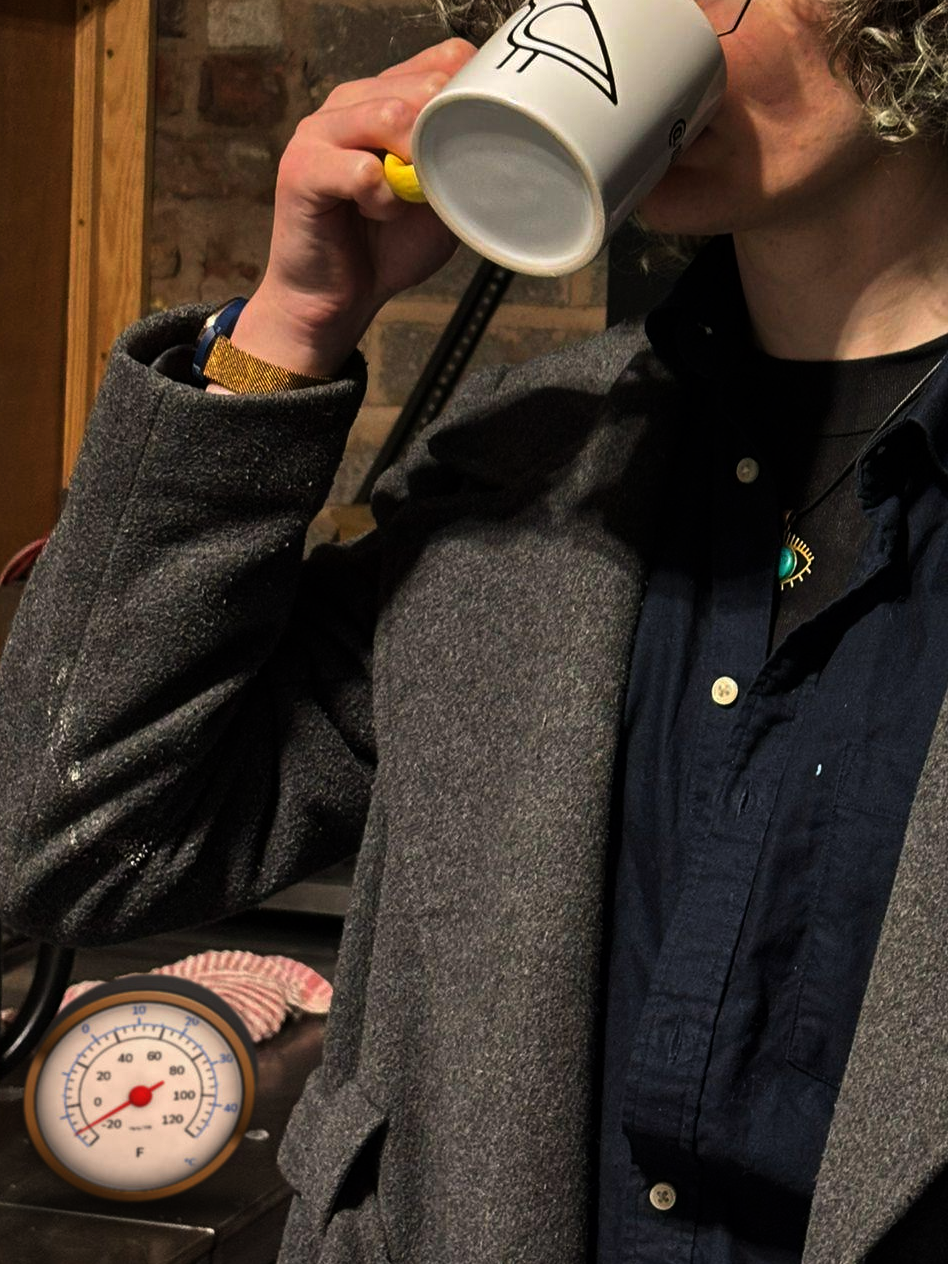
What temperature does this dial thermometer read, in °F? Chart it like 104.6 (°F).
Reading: -12 (°F)
